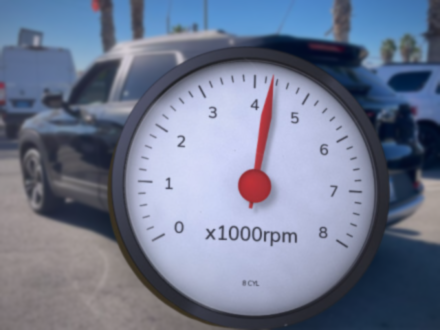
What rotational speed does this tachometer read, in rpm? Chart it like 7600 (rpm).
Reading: 4300 (rpm)
